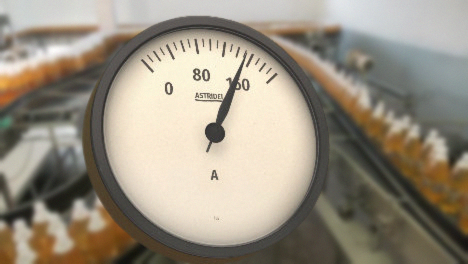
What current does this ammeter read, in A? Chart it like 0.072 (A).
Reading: 150 (A)
